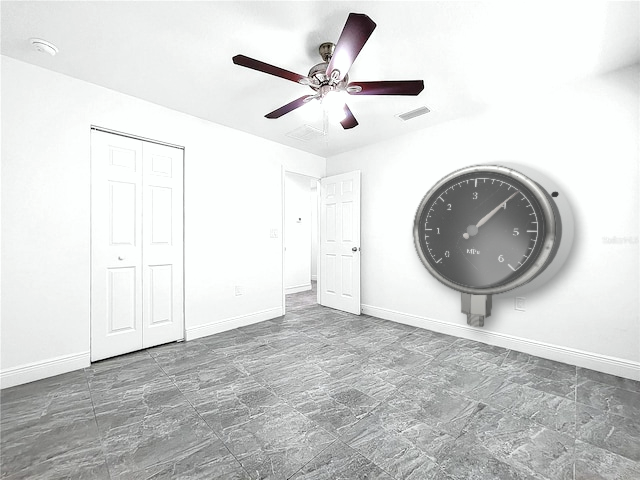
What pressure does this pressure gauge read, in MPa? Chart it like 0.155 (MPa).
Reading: 4 (MPa)
